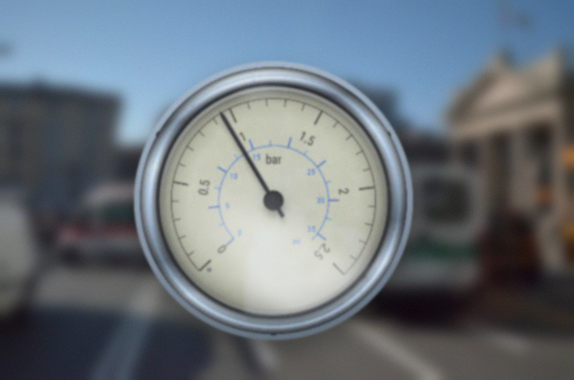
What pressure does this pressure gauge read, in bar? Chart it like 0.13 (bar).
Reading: 0.95 (bar)
